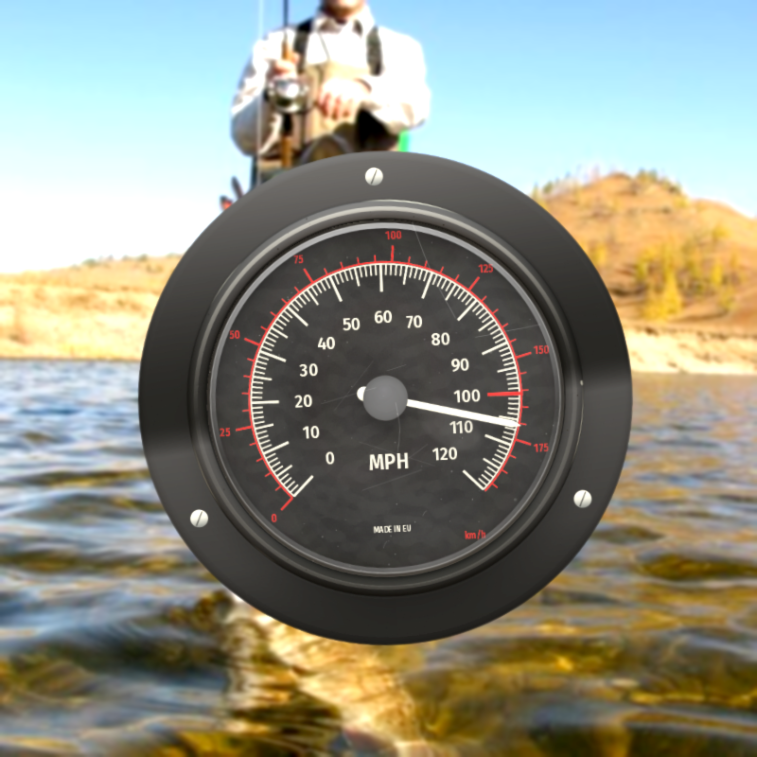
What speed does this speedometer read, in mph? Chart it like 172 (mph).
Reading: 106 (mph)
